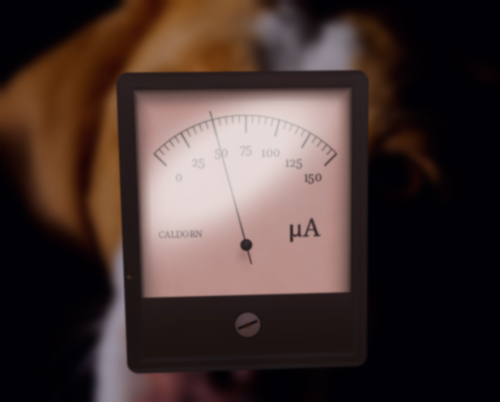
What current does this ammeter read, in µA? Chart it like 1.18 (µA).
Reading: 50 (µA)
